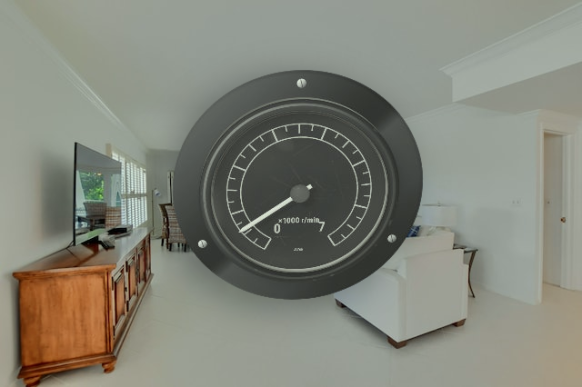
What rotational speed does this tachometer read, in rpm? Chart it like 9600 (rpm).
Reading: 625 (rpm)
